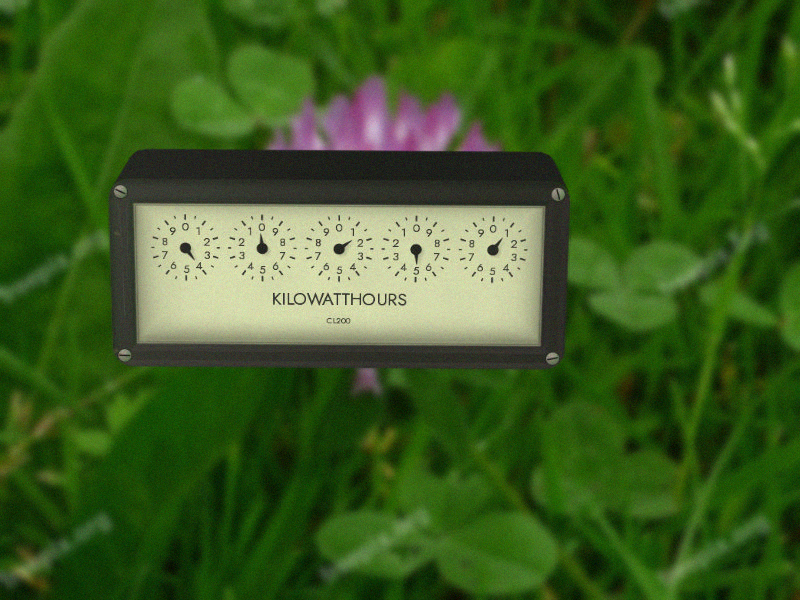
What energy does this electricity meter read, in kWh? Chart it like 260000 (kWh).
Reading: 40151 (kWh)
